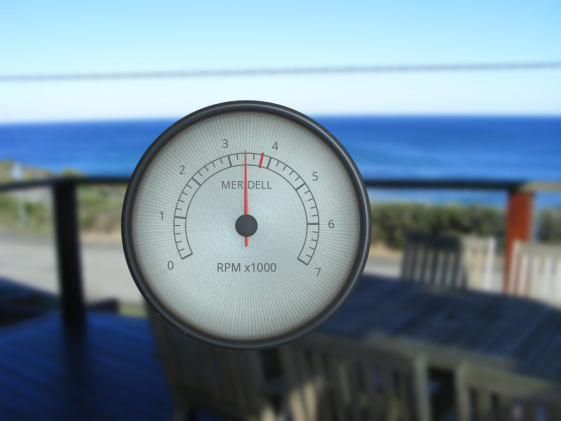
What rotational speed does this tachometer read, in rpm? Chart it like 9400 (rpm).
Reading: 3400 (rpm)
